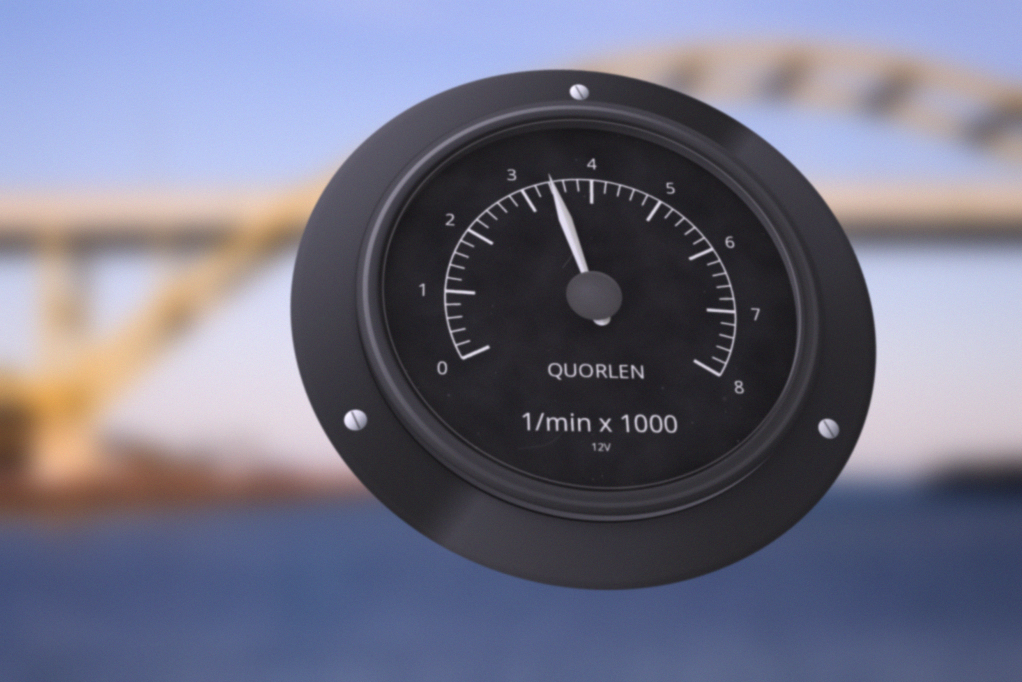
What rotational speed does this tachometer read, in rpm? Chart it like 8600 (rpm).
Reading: 3400 (rpm)
